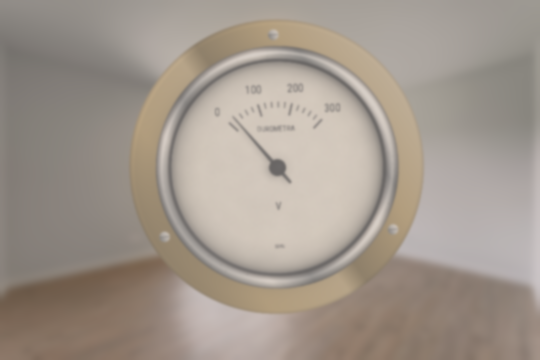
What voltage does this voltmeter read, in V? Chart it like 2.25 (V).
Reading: 20 (V)
